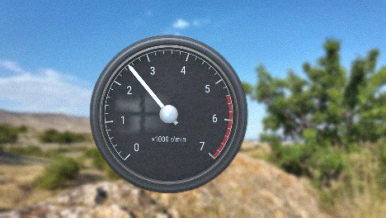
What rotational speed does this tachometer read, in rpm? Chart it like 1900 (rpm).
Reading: 2500 (rpm)
